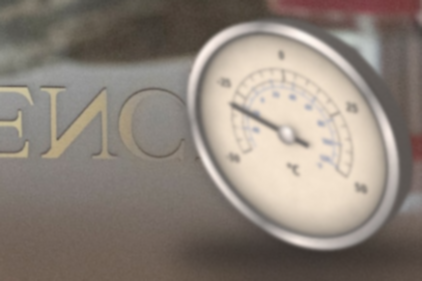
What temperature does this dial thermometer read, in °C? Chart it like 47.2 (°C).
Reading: -30 (°C)
